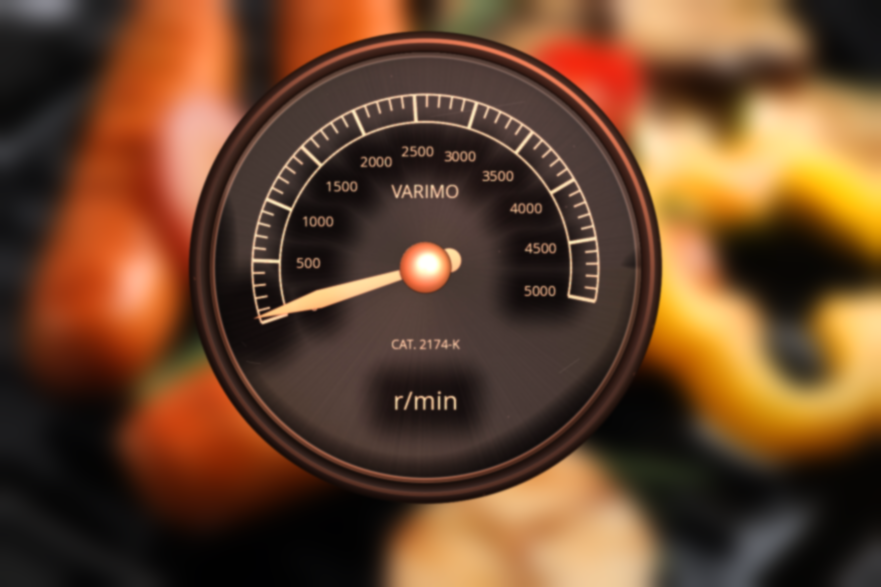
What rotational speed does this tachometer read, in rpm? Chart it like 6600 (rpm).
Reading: 50 (rpm)
